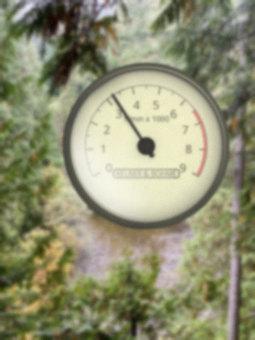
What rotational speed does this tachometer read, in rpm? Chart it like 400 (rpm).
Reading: 3250 (rpm)
